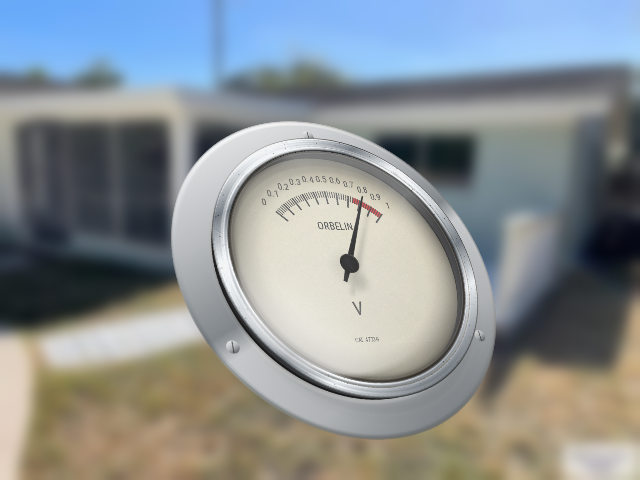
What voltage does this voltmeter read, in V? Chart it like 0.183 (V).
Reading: 0.8 (V)
